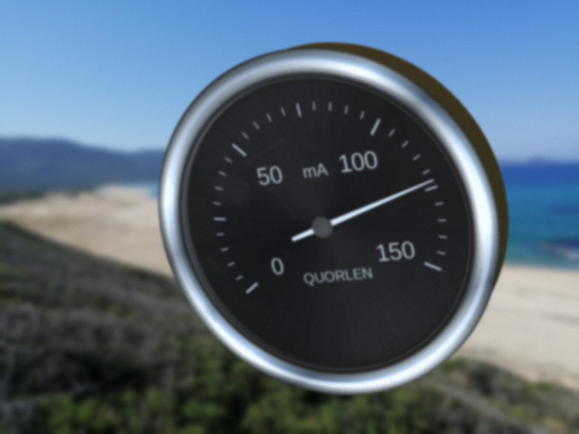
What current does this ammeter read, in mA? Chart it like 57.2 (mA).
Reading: 122.5 (mA)
